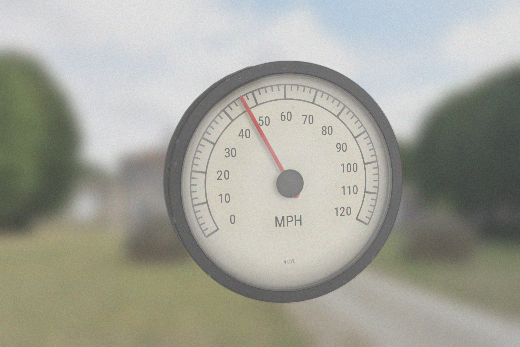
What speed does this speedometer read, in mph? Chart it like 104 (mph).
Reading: 46 (mph)
